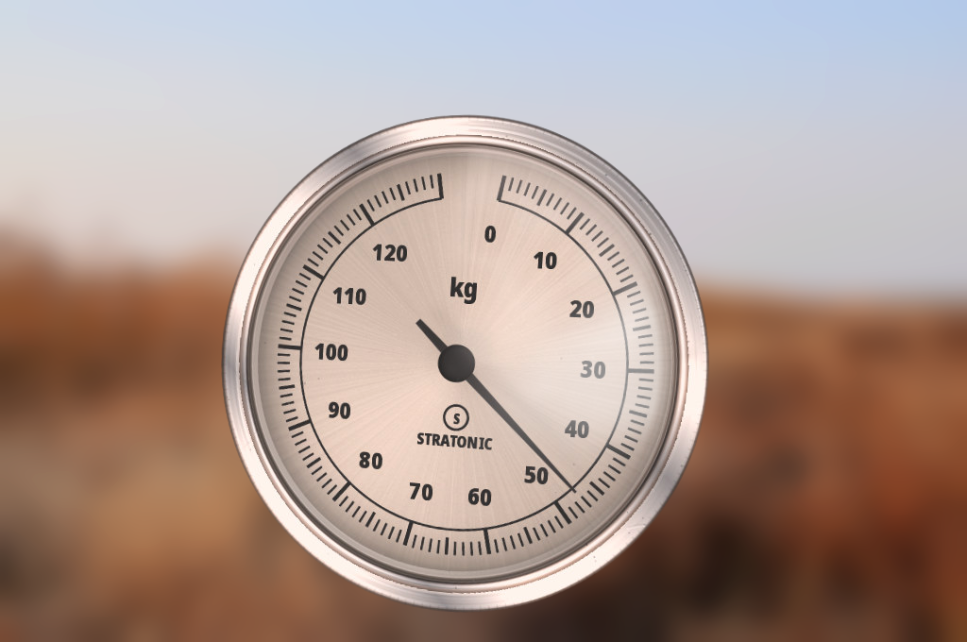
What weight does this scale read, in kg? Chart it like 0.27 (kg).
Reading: 47 (kg)
